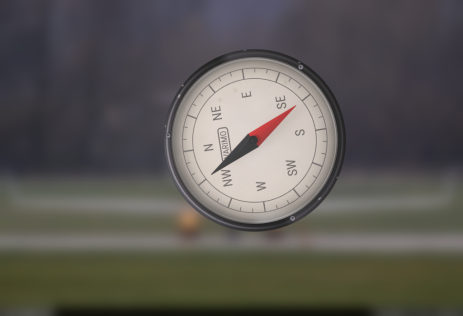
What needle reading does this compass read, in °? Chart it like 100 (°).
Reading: 150 (°)
